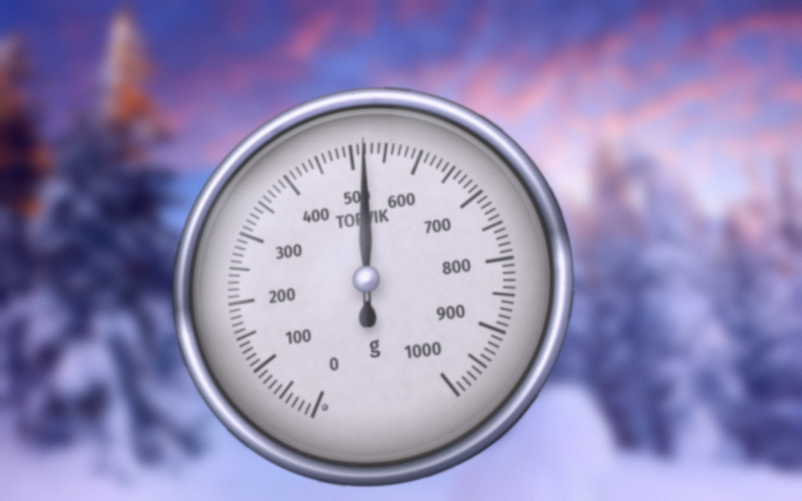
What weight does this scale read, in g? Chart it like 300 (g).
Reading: 520 (g)
